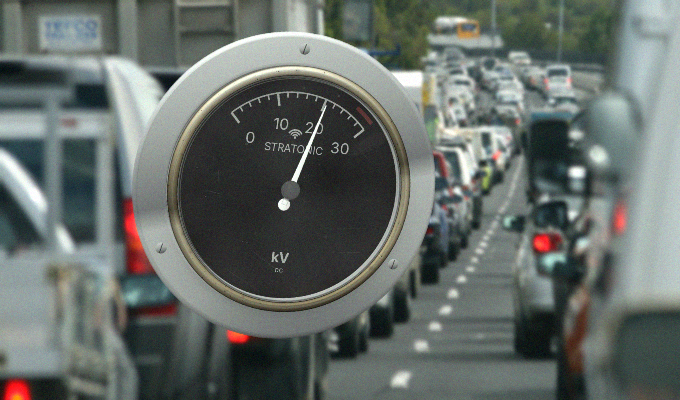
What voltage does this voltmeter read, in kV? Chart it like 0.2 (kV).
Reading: 20 (kV)
